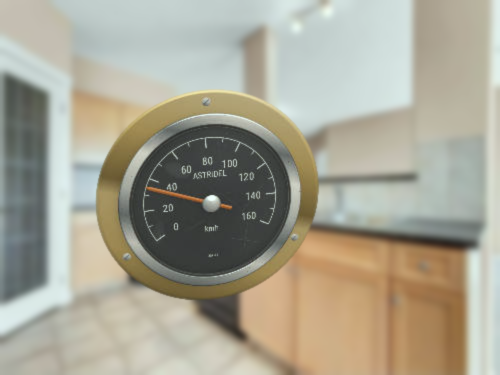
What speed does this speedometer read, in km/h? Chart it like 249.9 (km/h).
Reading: 35 (km/h)
